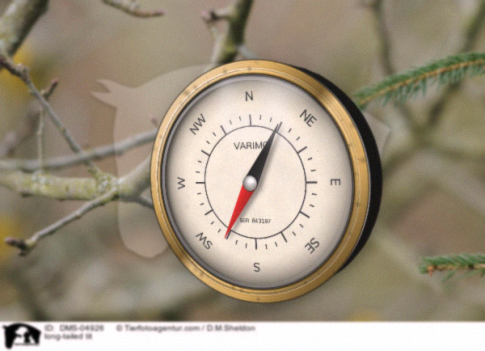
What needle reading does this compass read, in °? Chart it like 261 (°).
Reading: 210 (°)
